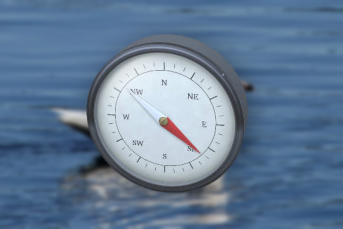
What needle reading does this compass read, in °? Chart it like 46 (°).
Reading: 130 (°)
